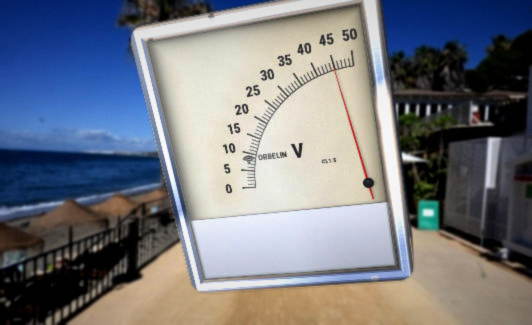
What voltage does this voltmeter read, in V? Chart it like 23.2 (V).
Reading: 45 (V)
